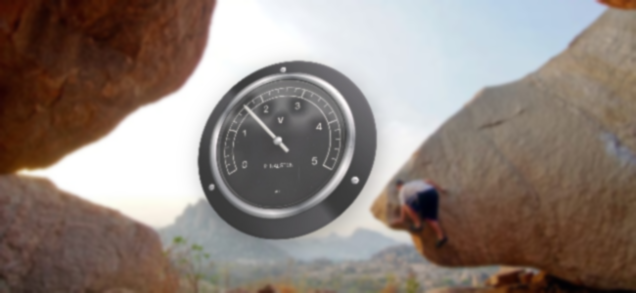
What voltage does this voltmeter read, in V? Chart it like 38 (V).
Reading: 1.6 (V)
